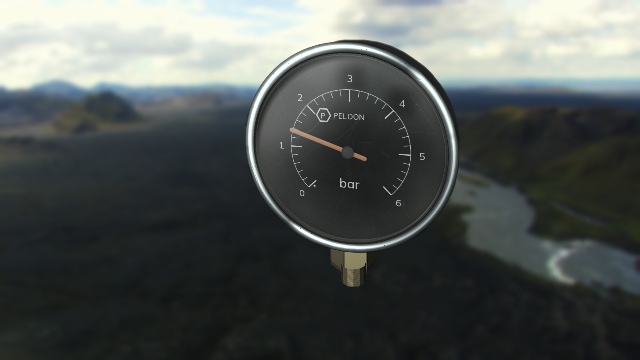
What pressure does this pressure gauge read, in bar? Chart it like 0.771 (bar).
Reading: 1.4 (bar)
